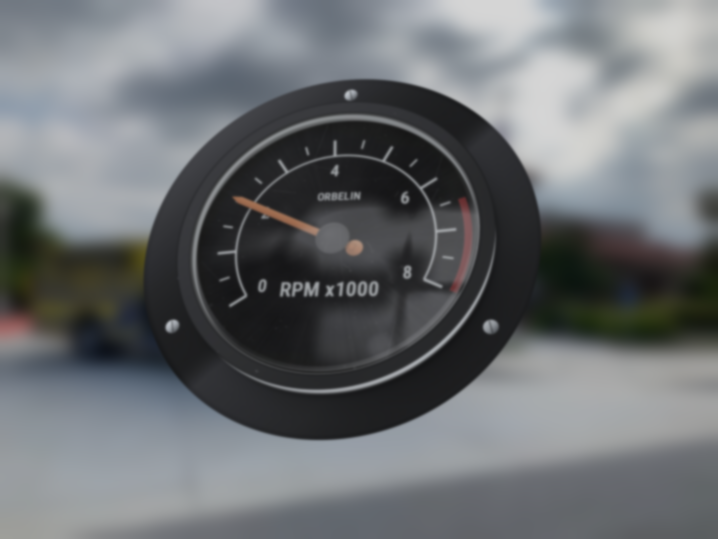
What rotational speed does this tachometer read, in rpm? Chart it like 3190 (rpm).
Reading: 2000 (rpm)
